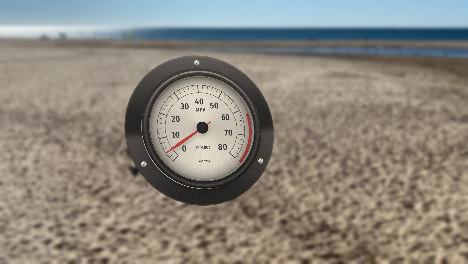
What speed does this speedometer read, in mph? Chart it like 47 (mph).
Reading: 4 (mph)
